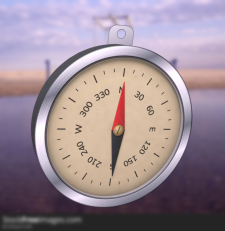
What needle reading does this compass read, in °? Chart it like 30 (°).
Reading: 0 (°)
